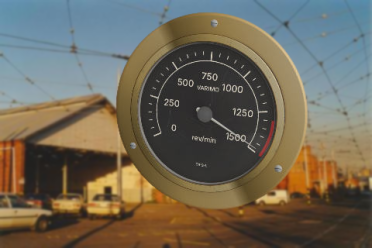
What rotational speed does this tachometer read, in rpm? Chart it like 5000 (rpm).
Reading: 1475 (rpm)
